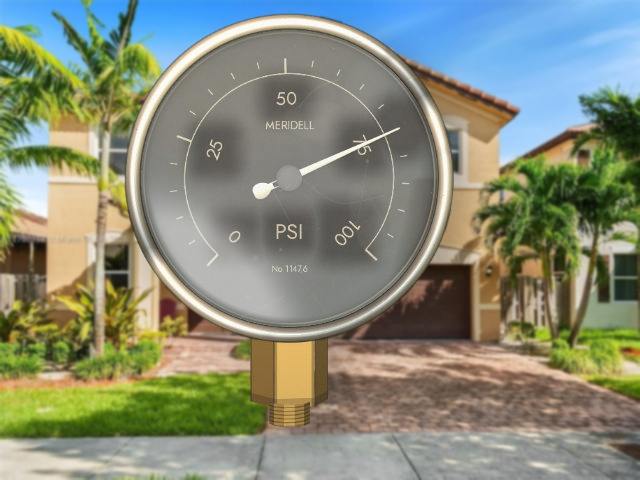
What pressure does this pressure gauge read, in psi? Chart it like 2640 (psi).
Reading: 75 (psi)
